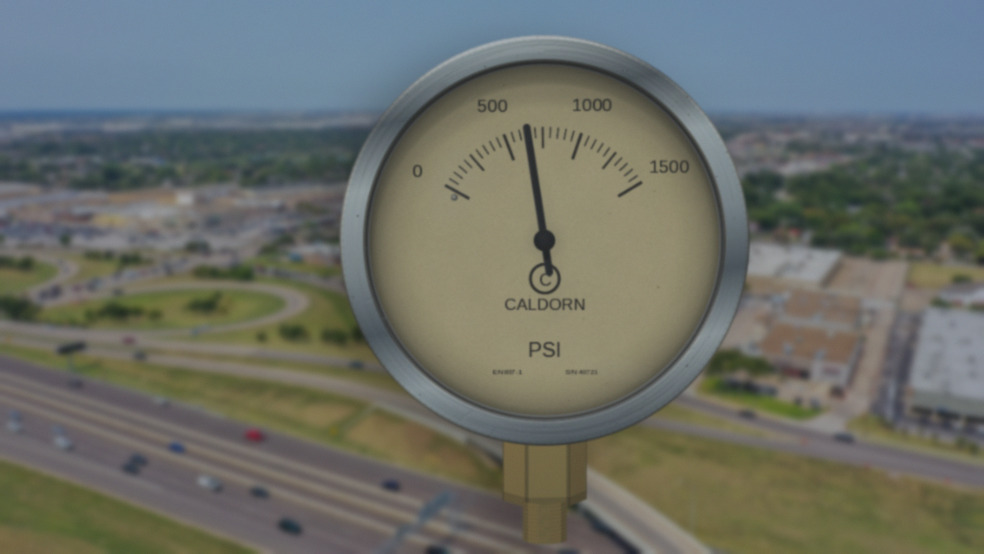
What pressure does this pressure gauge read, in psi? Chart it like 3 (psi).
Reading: 650 (psi)
